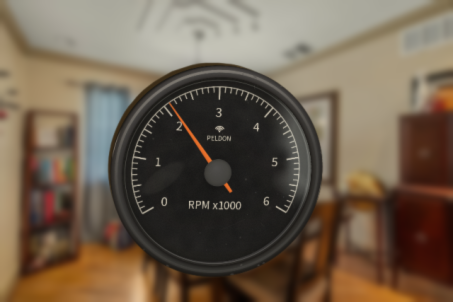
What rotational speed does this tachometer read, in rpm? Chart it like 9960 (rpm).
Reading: 2100 (rpm)
